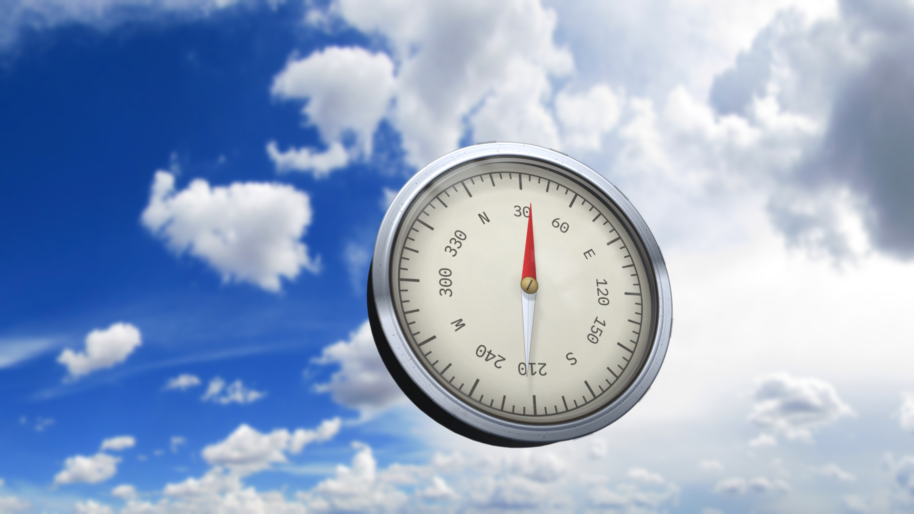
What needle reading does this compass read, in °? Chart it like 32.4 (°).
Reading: 35 (°)
